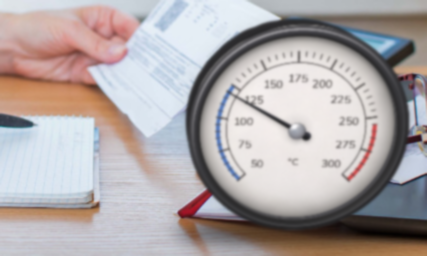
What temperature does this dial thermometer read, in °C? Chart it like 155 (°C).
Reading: 120 (°C)
